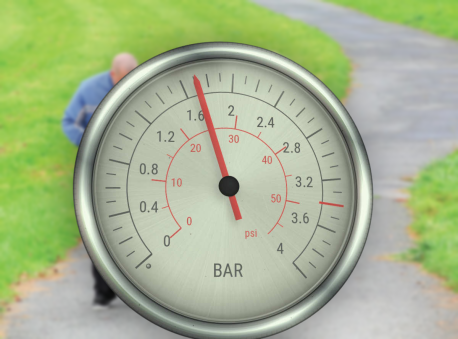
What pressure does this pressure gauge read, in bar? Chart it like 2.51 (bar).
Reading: 1.7 (bar)
